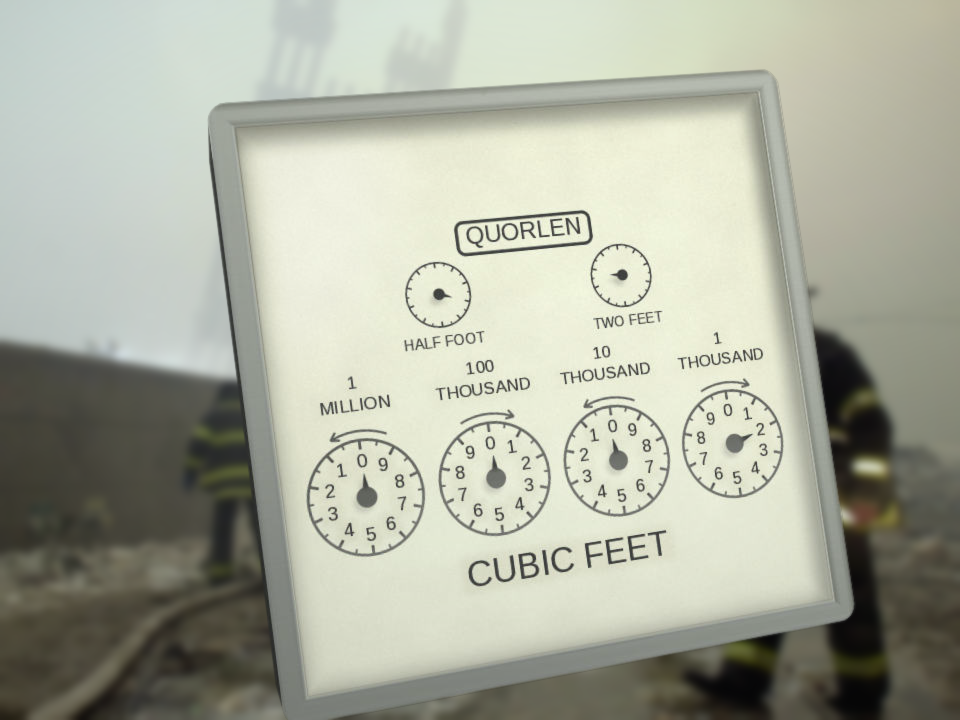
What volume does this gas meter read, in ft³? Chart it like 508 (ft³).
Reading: 200 (ft³)
